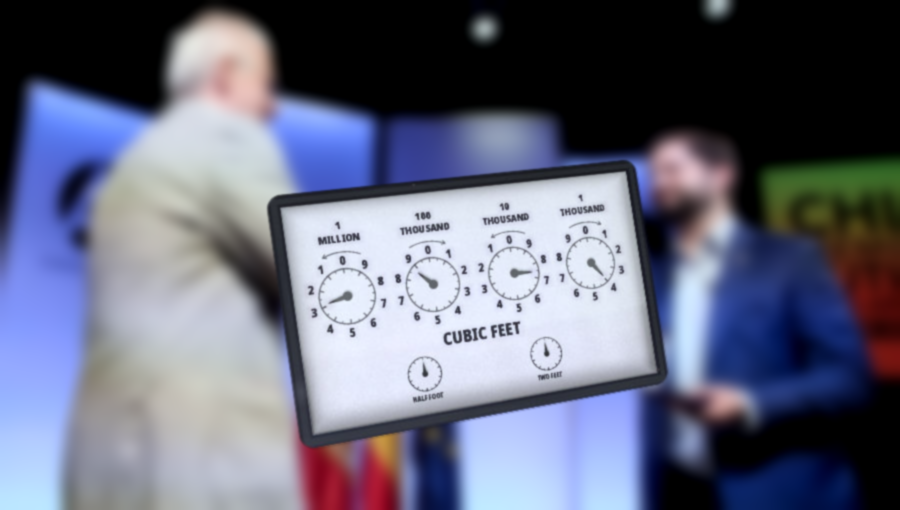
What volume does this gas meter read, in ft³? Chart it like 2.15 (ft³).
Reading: 287400 (ft³)
